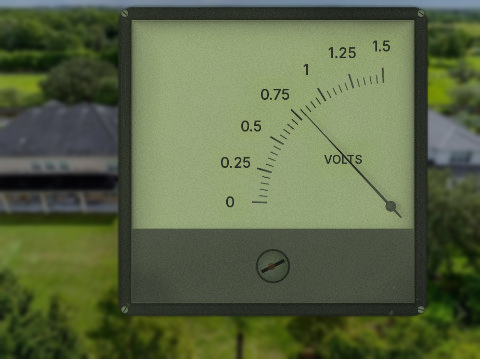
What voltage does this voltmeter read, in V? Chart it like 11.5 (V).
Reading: 0.8 (V)
